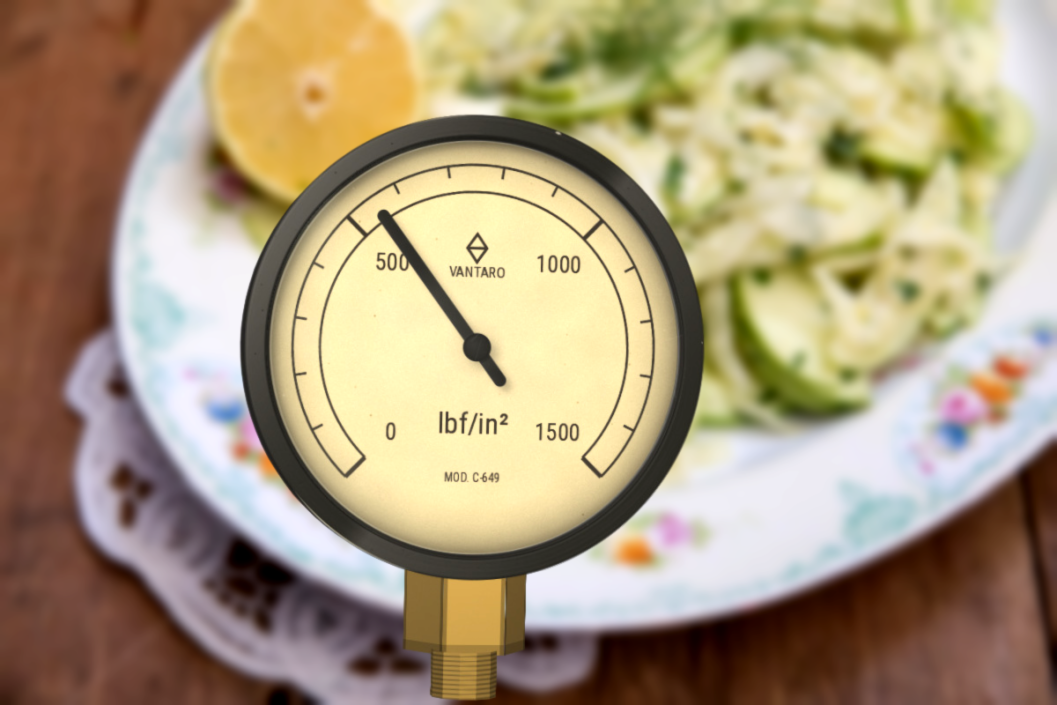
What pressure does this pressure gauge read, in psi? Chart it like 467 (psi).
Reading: 550 (psi)
